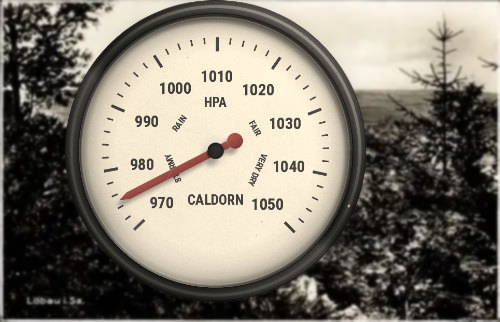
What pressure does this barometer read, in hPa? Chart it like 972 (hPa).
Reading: 975 (hPa)
